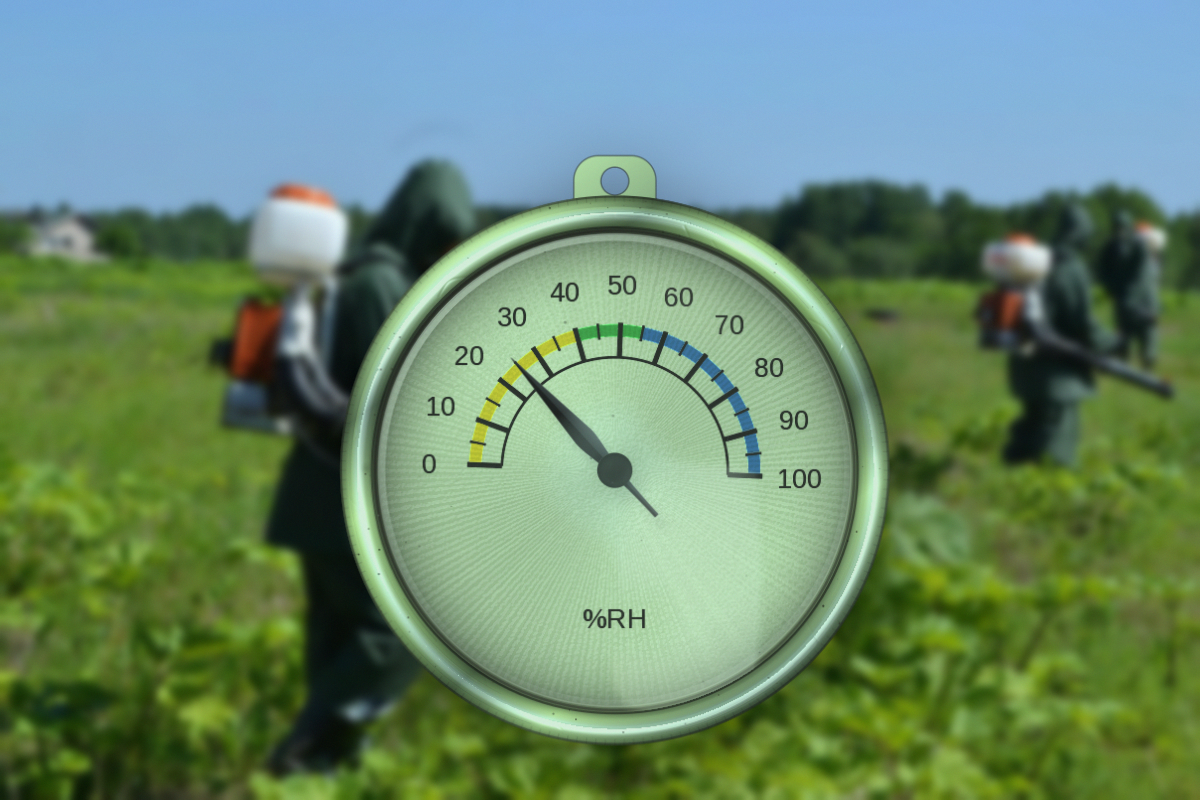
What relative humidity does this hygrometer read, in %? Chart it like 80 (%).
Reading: 25 (%)
